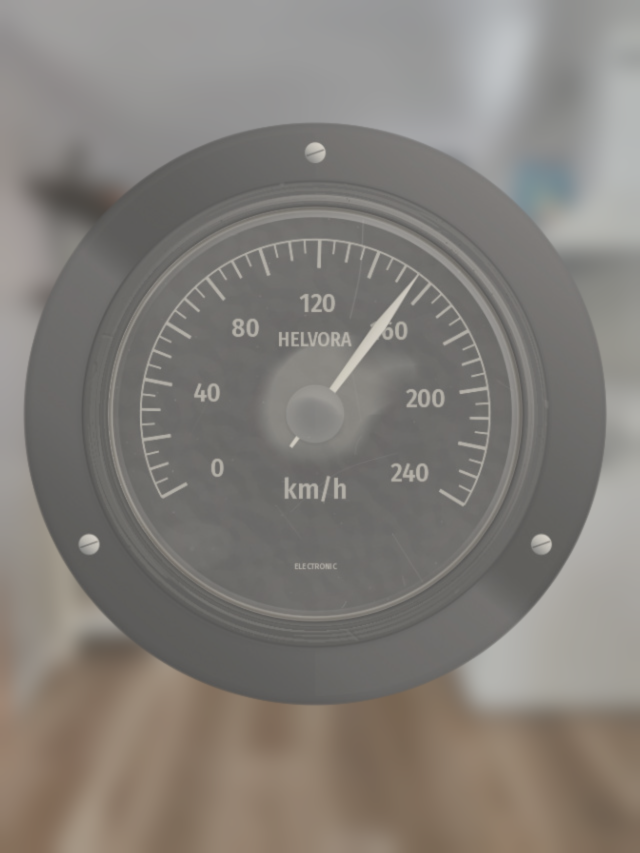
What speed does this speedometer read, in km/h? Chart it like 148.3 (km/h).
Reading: 155 (km/h)
